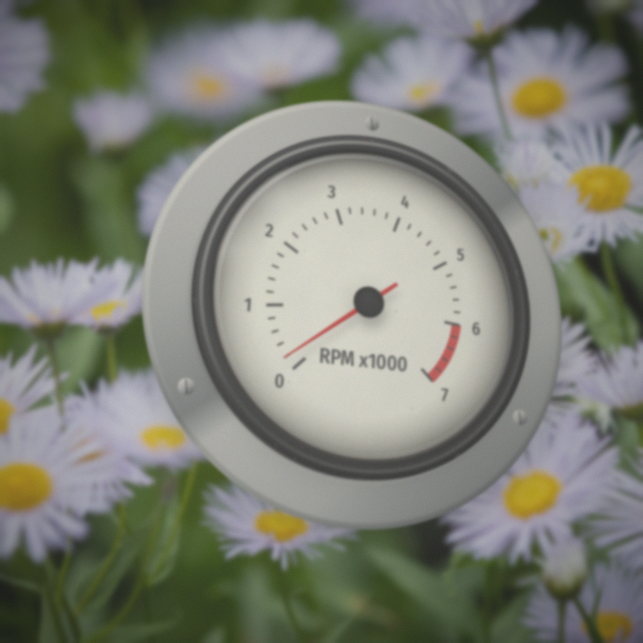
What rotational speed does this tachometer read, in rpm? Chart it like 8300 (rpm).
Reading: 200 (rpm)
